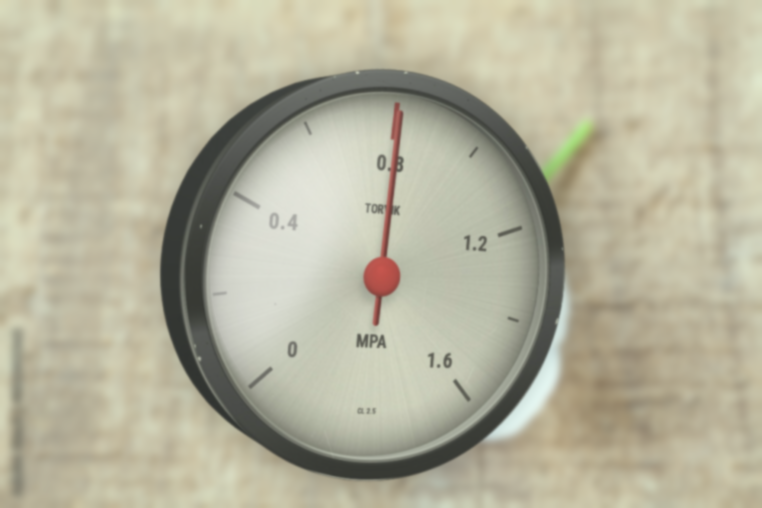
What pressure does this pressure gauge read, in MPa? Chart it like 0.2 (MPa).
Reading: 0.8 (MPa)
